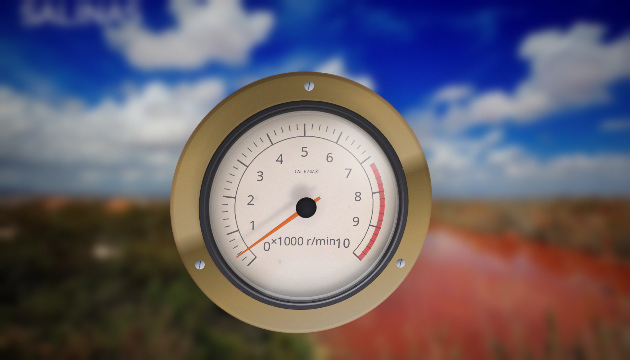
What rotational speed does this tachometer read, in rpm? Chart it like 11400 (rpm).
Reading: 400 (rpm)
